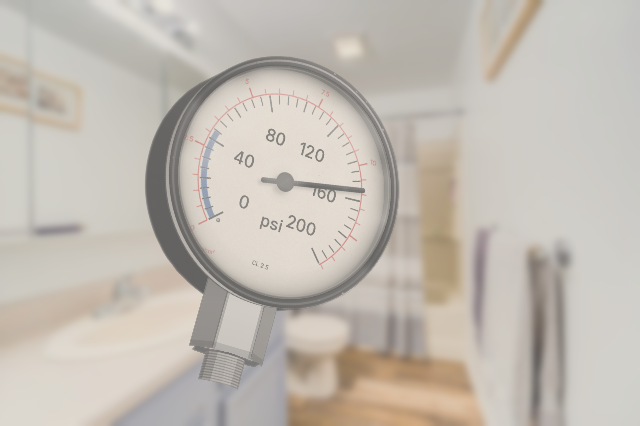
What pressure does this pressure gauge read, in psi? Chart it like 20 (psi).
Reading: 155 (psi)
